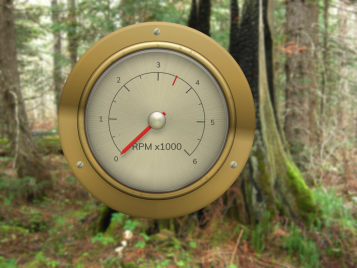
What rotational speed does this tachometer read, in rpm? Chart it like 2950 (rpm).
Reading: 0 (rpm)
